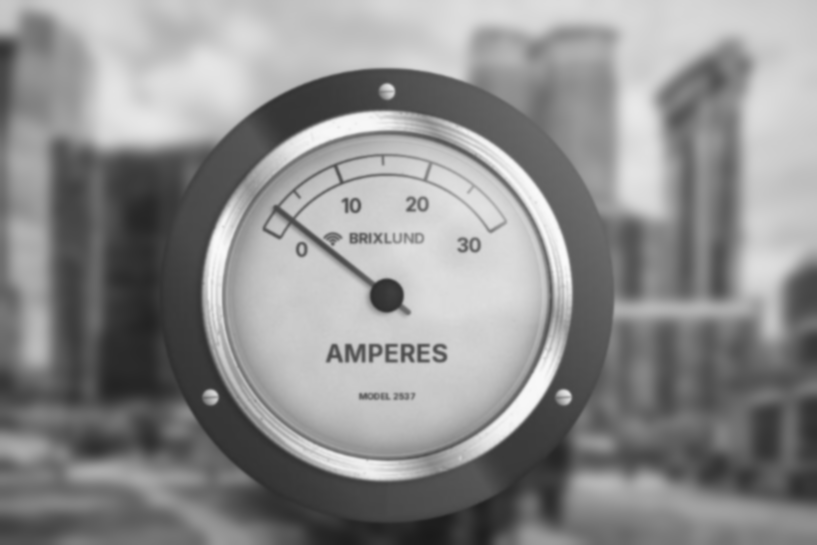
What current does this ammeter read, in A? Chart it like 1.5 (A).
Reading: 2.5 (A)
